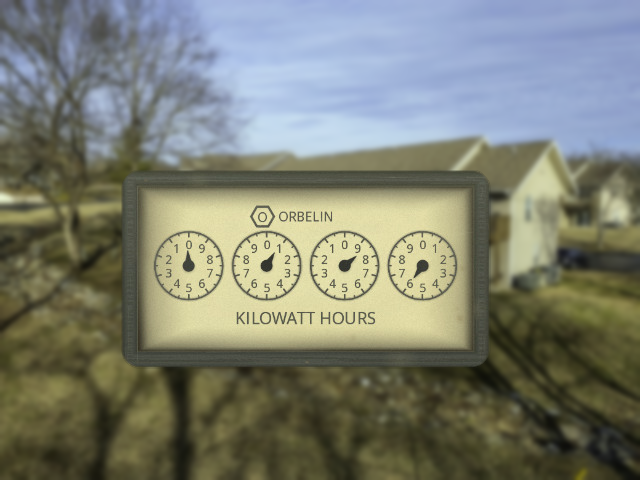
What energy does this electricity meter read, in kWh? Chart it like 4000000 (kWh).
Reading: 86 (kWh)
